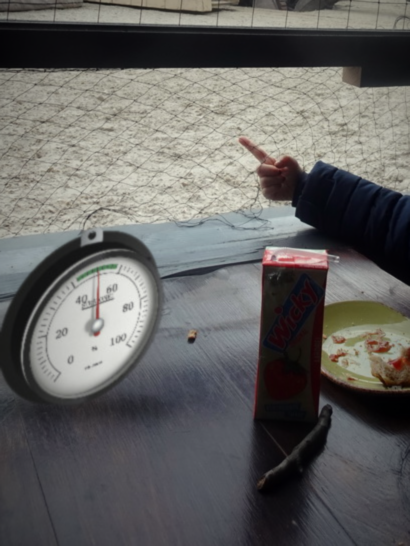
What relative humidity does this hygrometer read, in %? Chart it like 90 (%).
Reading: 50 (%)
